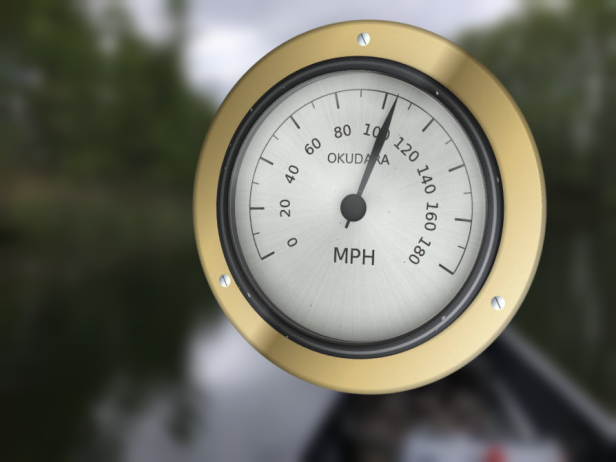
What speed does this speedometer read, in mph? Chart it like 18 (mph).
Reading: 105 (mph)
